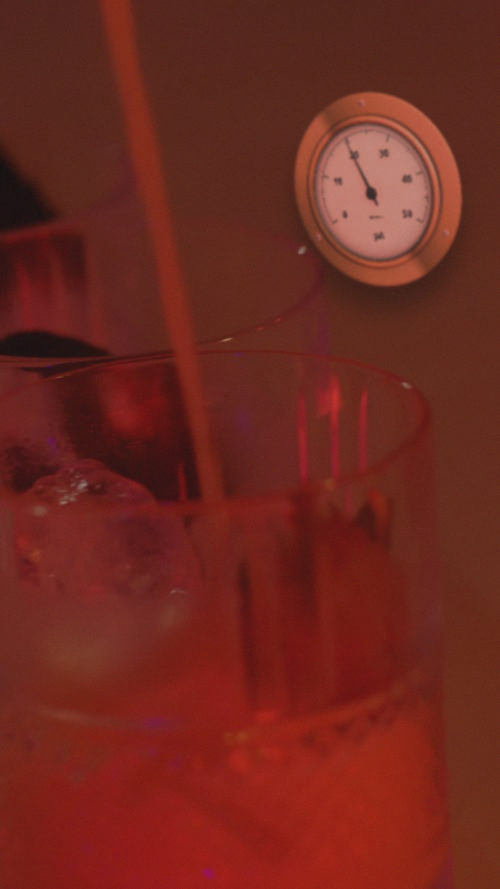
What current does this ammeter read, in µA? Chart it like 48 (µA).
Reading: 20 (µA)
